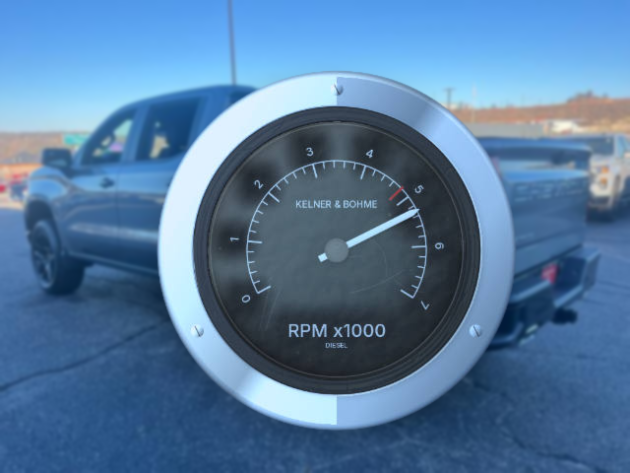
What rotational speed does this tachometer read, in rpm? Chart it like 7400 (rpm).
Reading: 5300 (rpm)
